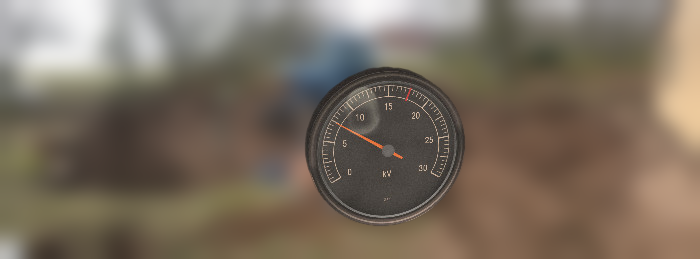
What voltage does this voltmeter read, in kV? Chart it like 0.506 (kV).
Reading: 7.5 (kV)
